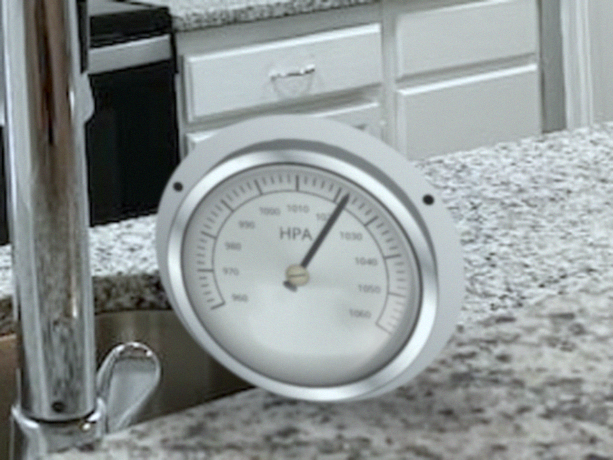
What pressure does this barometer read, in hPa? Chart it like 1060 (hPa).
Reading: 1022 (hPa)
